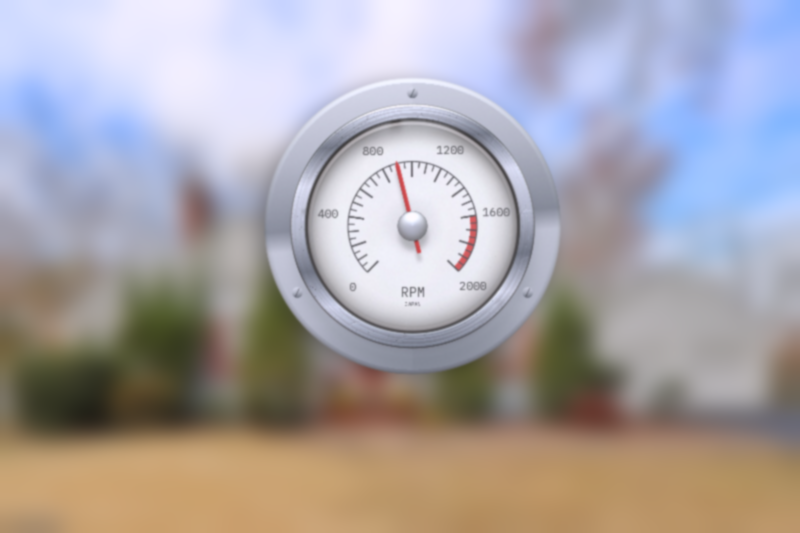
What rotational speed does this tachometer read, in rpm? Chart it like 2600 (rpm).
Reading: 900 (rpm)
